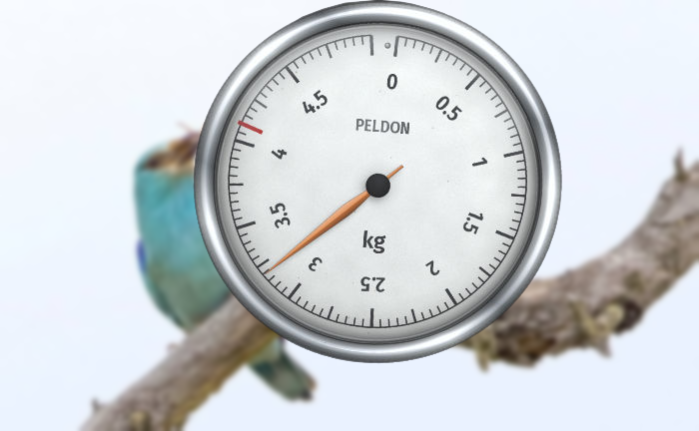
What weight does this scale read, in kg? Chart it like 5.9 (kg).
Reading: 3.2 (kg)
